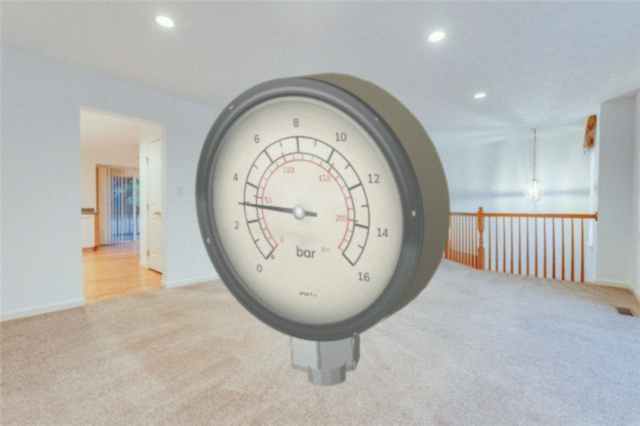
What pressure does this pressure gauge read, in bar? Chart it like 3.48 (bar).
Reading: 3 (bar)
